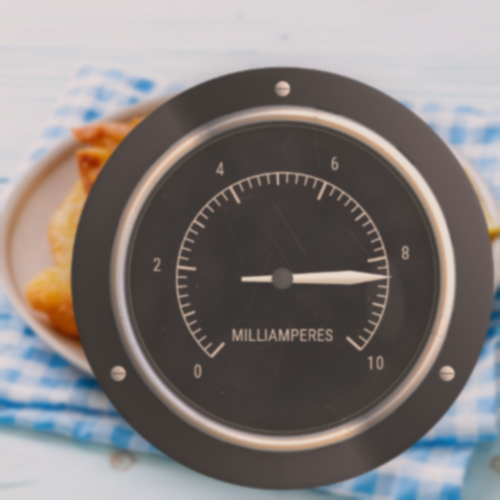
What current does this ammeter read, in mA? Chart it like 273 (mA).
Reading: 8.4 (mA)
